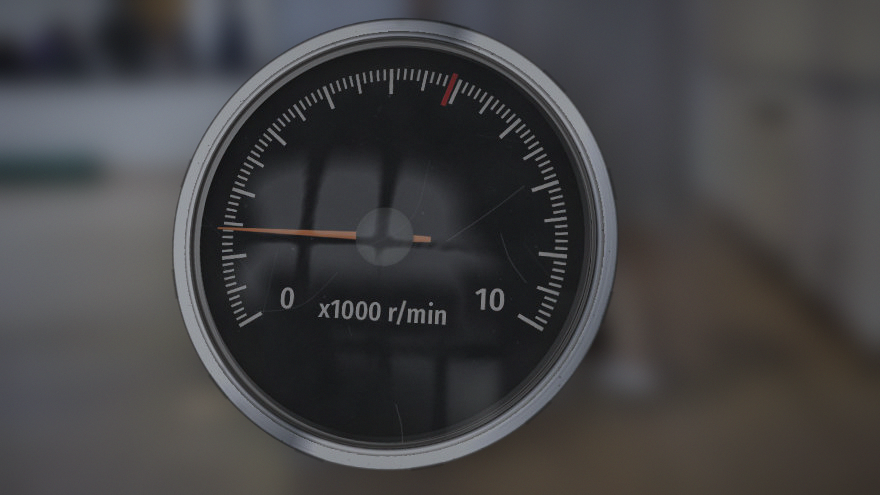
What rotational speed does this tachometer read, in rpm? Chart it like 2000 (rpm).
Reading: 1400 (rpm)
